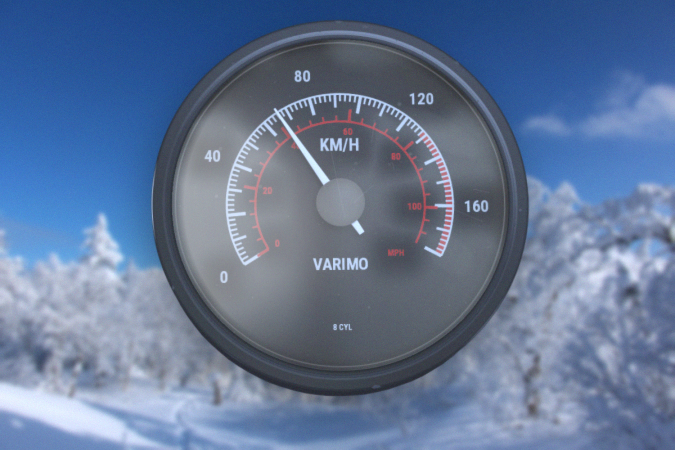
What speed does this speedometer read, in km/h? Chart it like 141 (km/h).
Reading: 66 (km/h)
